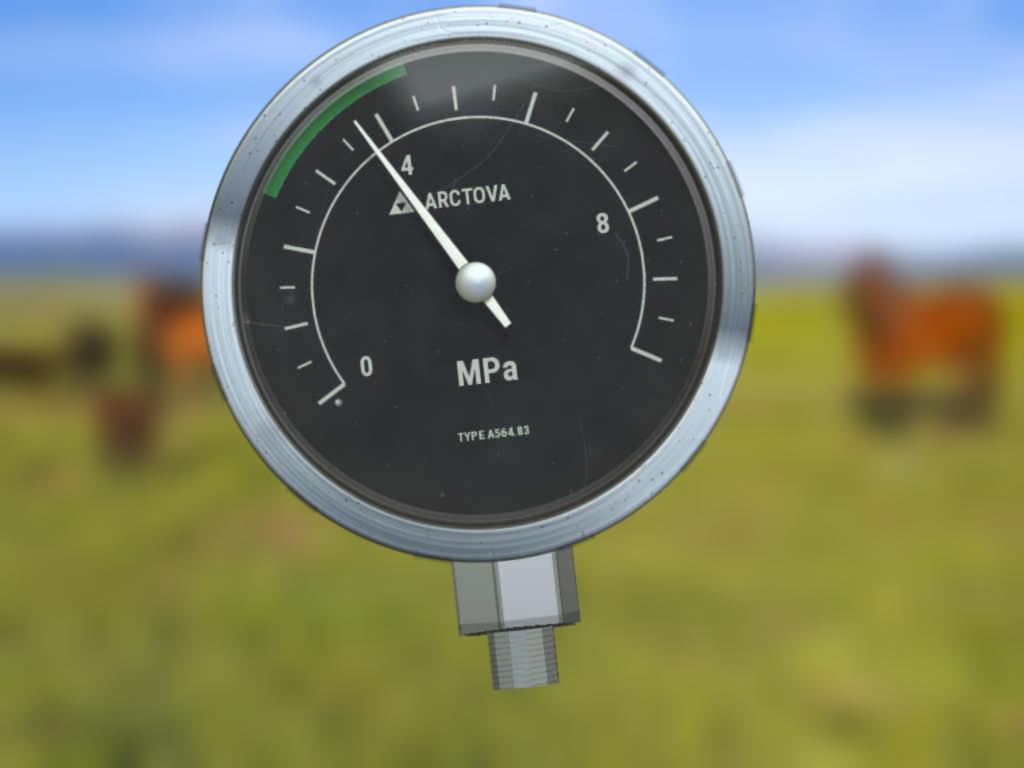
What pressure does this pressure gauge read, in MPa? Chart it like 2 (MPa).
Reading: 3.75 (MPa)
